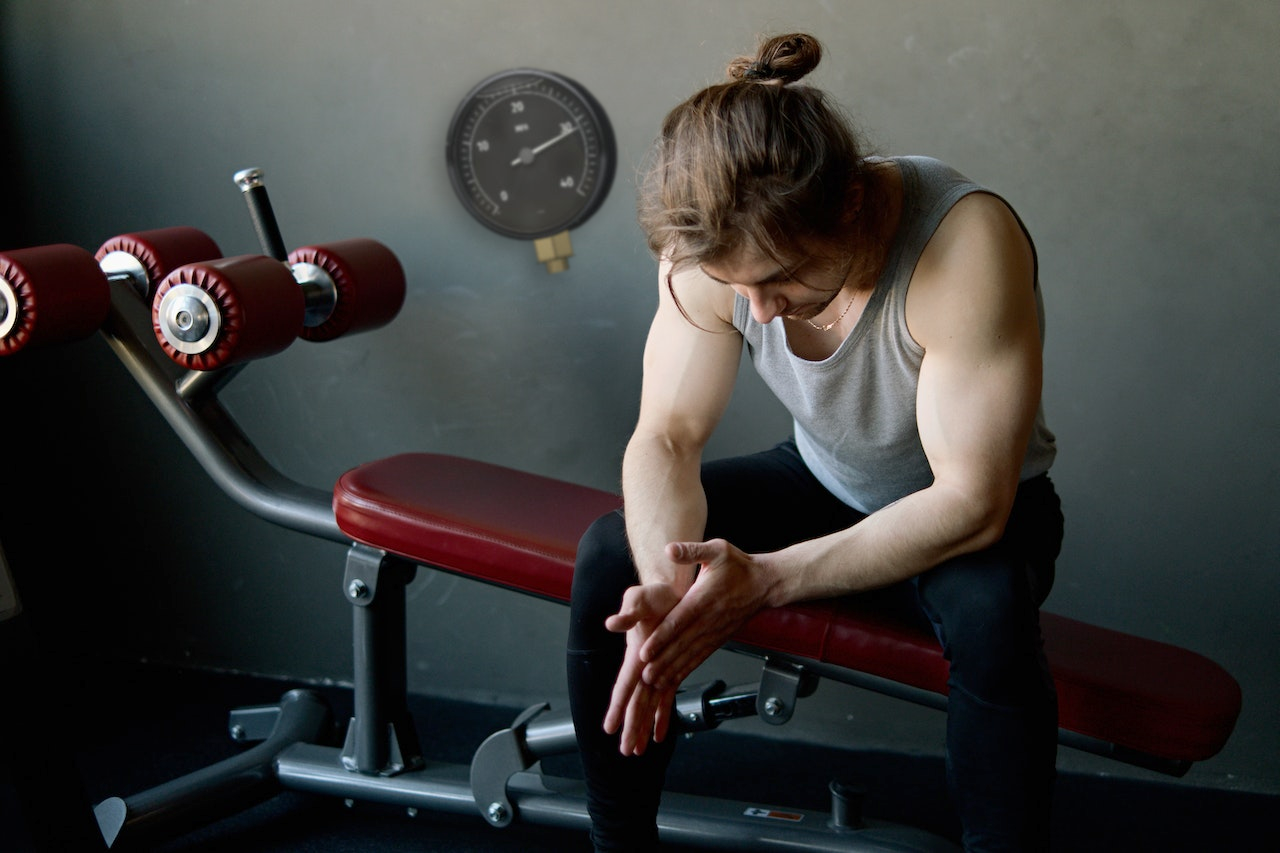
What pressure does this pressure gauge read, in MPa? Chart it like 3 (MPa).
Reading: 31 (MPa)
